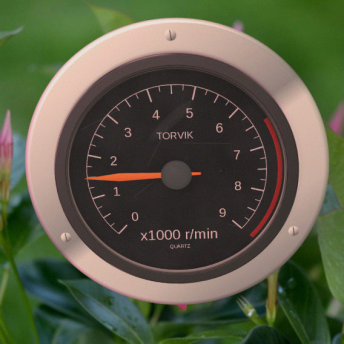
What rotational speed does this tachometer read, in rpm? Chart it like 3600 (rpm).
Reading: 1500 (rpm)
